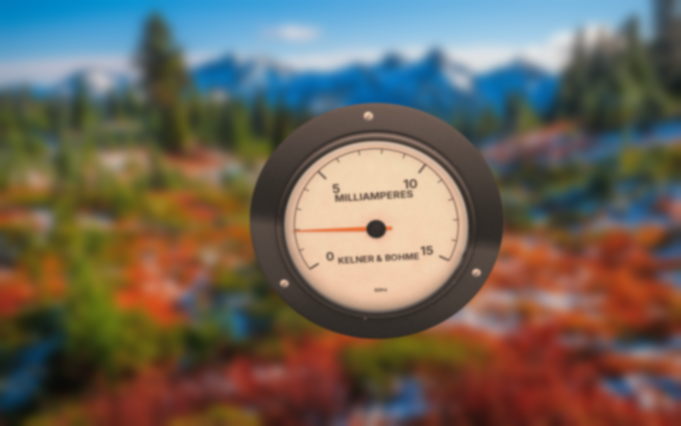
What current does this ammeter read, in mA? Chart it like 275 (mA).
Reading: 2 (mA)
